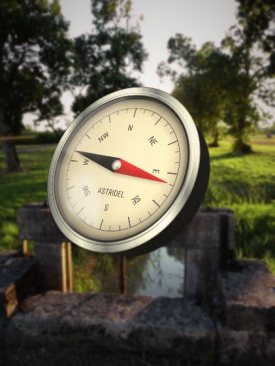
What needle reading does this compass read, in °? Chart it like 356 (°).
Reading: 100 (°)
